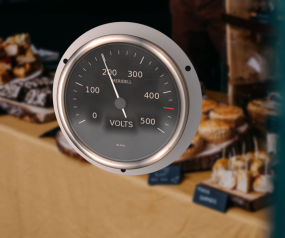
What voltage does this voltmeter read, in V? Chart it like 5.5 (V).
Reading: 200 (V)
